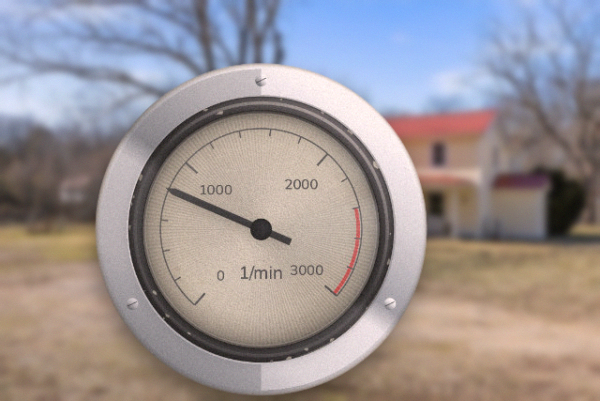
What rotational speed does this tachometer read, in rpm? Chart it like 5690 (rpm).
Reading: 800 (rpm)
